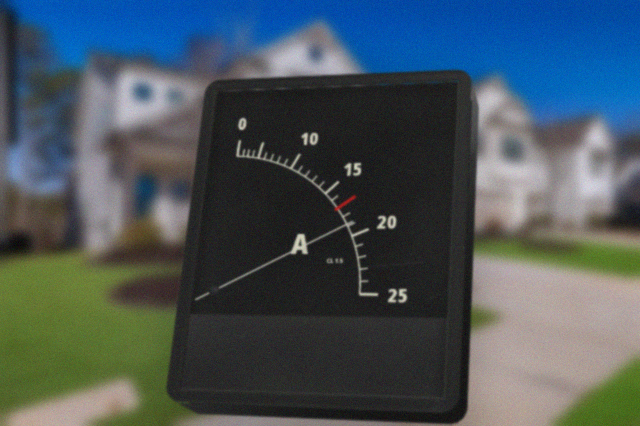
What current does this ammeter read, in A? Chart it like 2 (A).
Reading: 19 (A)
